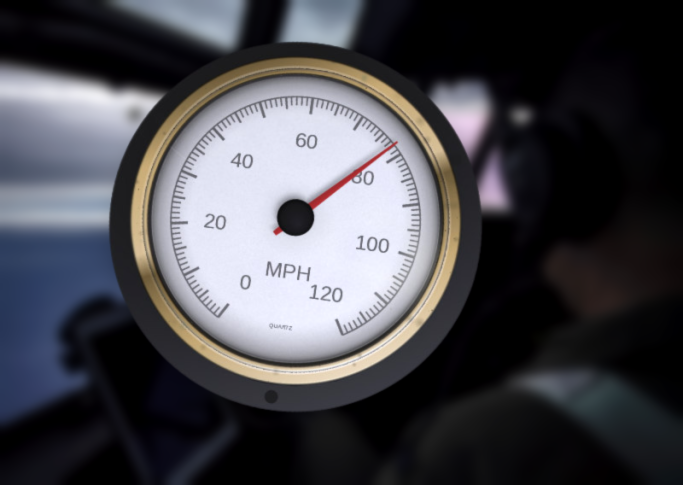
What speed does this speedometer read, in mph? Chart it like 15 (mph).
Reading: 78 (mph)
